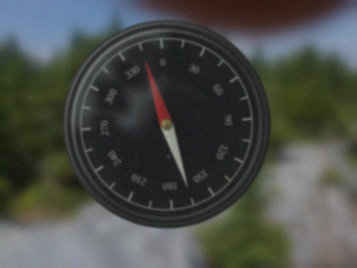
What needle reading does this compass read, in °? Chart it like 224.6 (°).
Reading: 345 (°)
